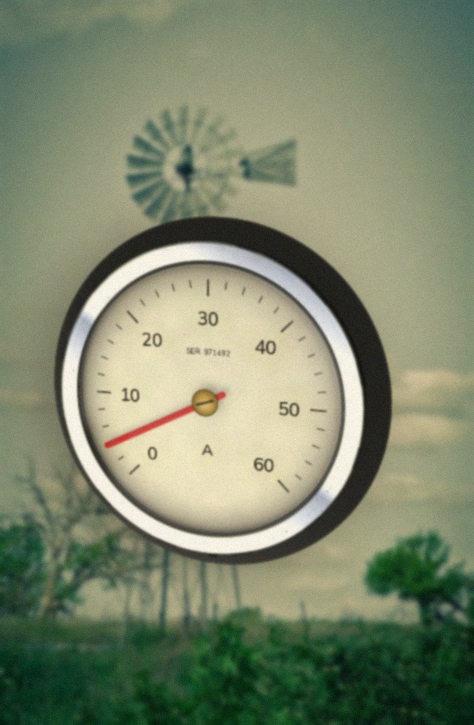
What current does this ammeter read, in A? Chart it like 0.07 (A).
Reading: 4 (A)
